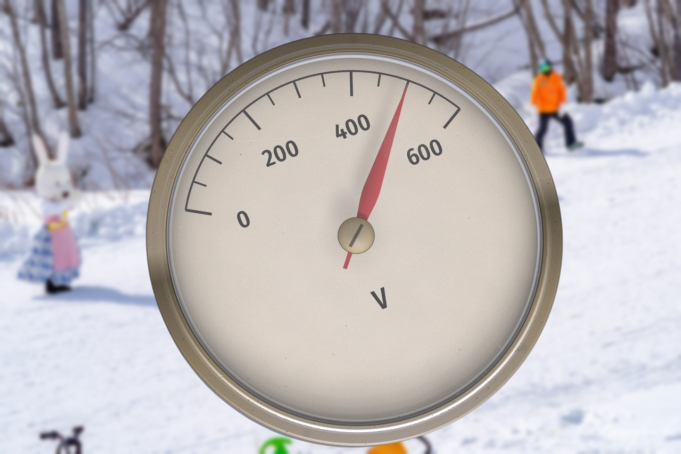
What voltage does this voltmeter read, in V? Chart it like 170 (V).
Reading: 500 (V)
